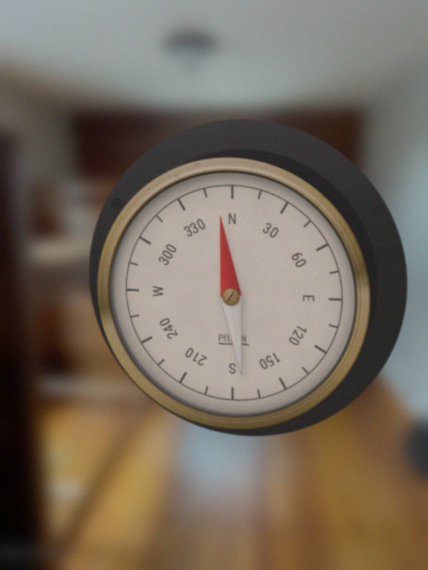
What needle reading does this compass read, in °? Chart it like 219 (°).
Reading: 352.5 (°)
